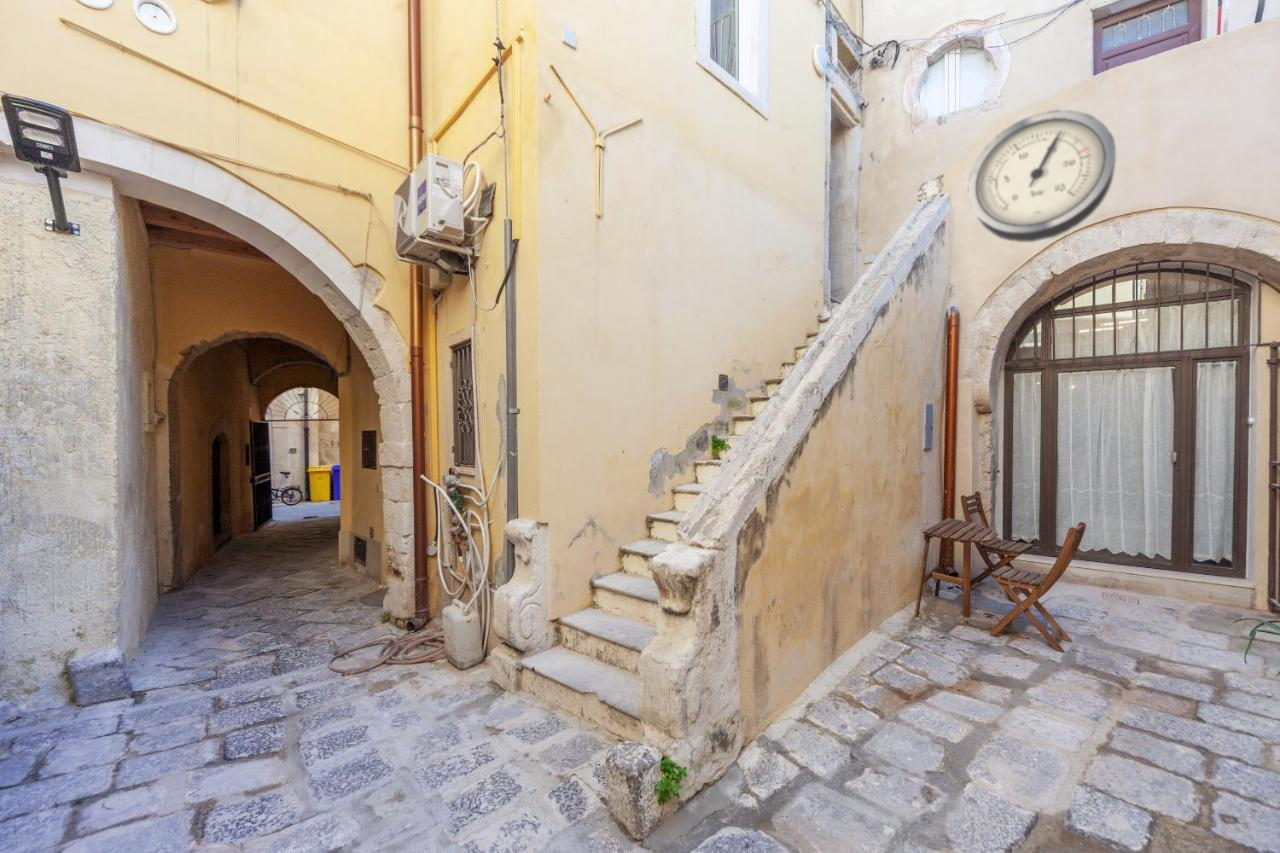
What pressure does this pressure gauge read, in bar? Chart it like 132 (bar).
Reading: 15 (bar)
